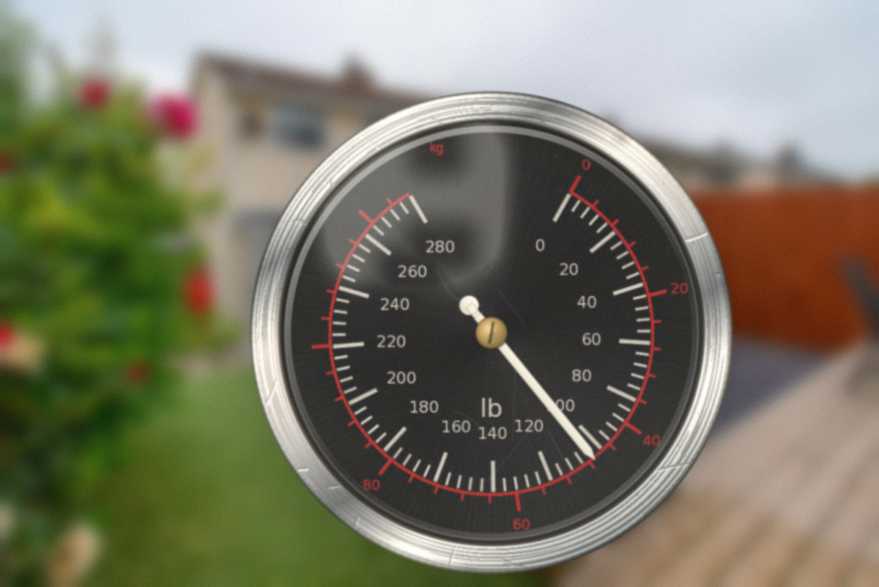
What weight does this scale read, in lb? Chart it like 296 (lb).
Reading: 104 (lb)
